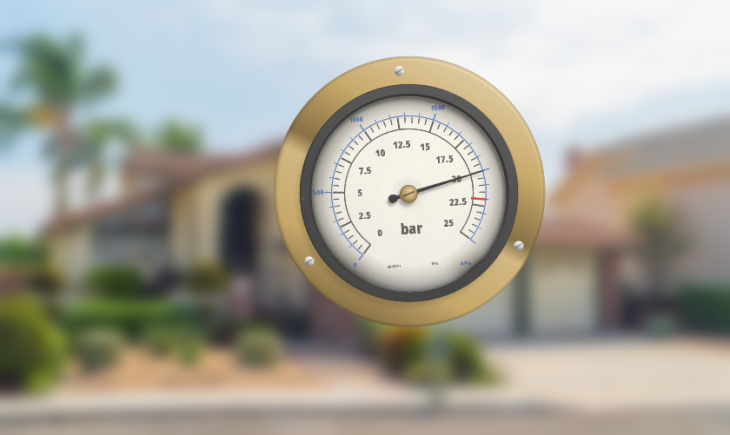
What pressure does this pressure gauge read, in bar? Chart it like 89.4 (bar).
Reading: 20 (bar)
